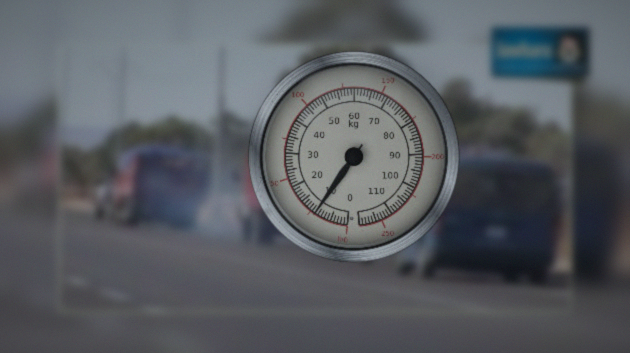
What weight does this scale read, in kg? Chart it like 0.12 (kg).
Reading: 10 (kg)
